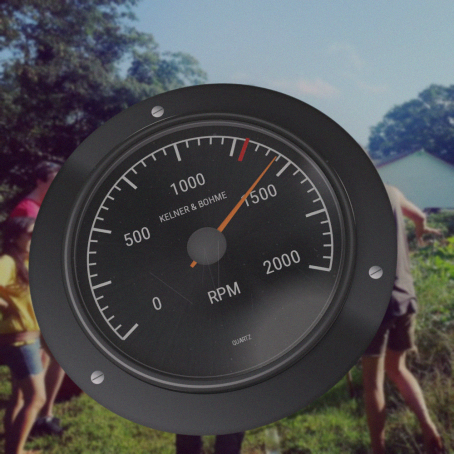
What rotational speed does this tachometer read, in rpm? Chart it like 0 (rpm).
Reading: 1450 (rpm)
